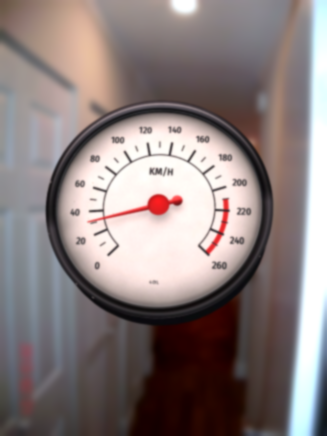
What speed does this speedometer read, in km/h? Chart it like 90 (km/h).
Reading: 30 (km/h)
